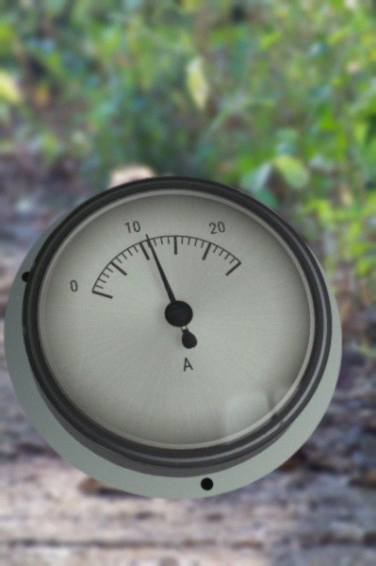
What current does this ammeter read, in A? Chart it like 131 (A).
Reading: 11 (A)
